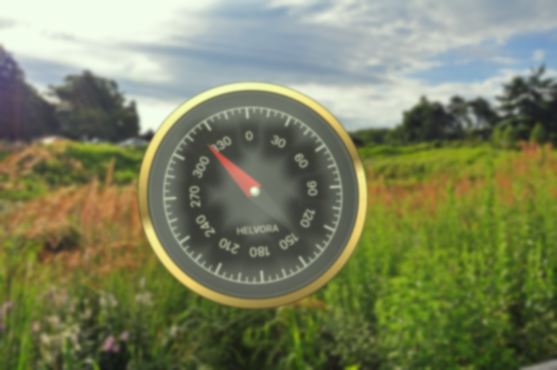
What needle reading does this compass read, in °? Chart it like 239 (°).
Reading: 320 (°)
